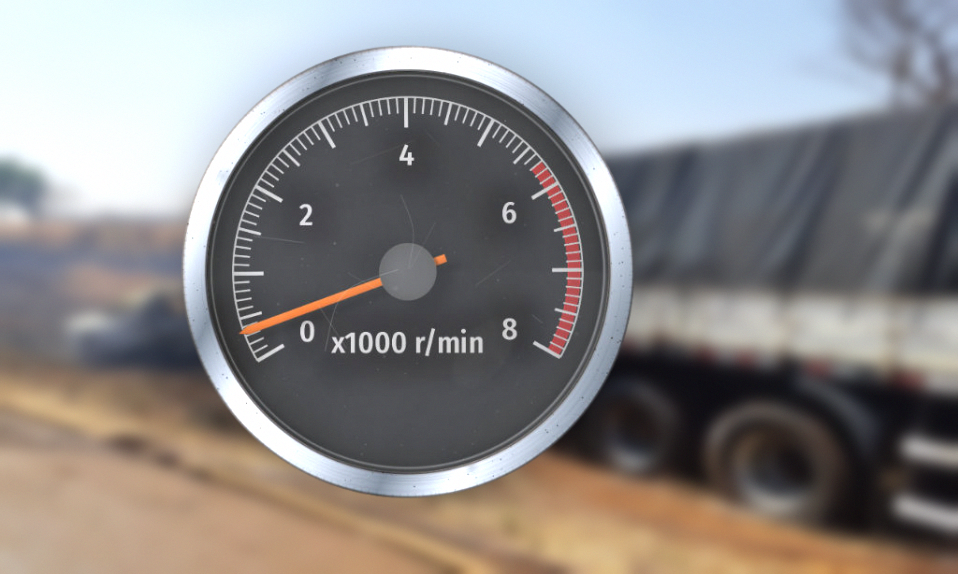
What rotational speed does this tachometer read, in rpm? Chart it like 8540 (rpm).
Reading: 350 (rpm)
